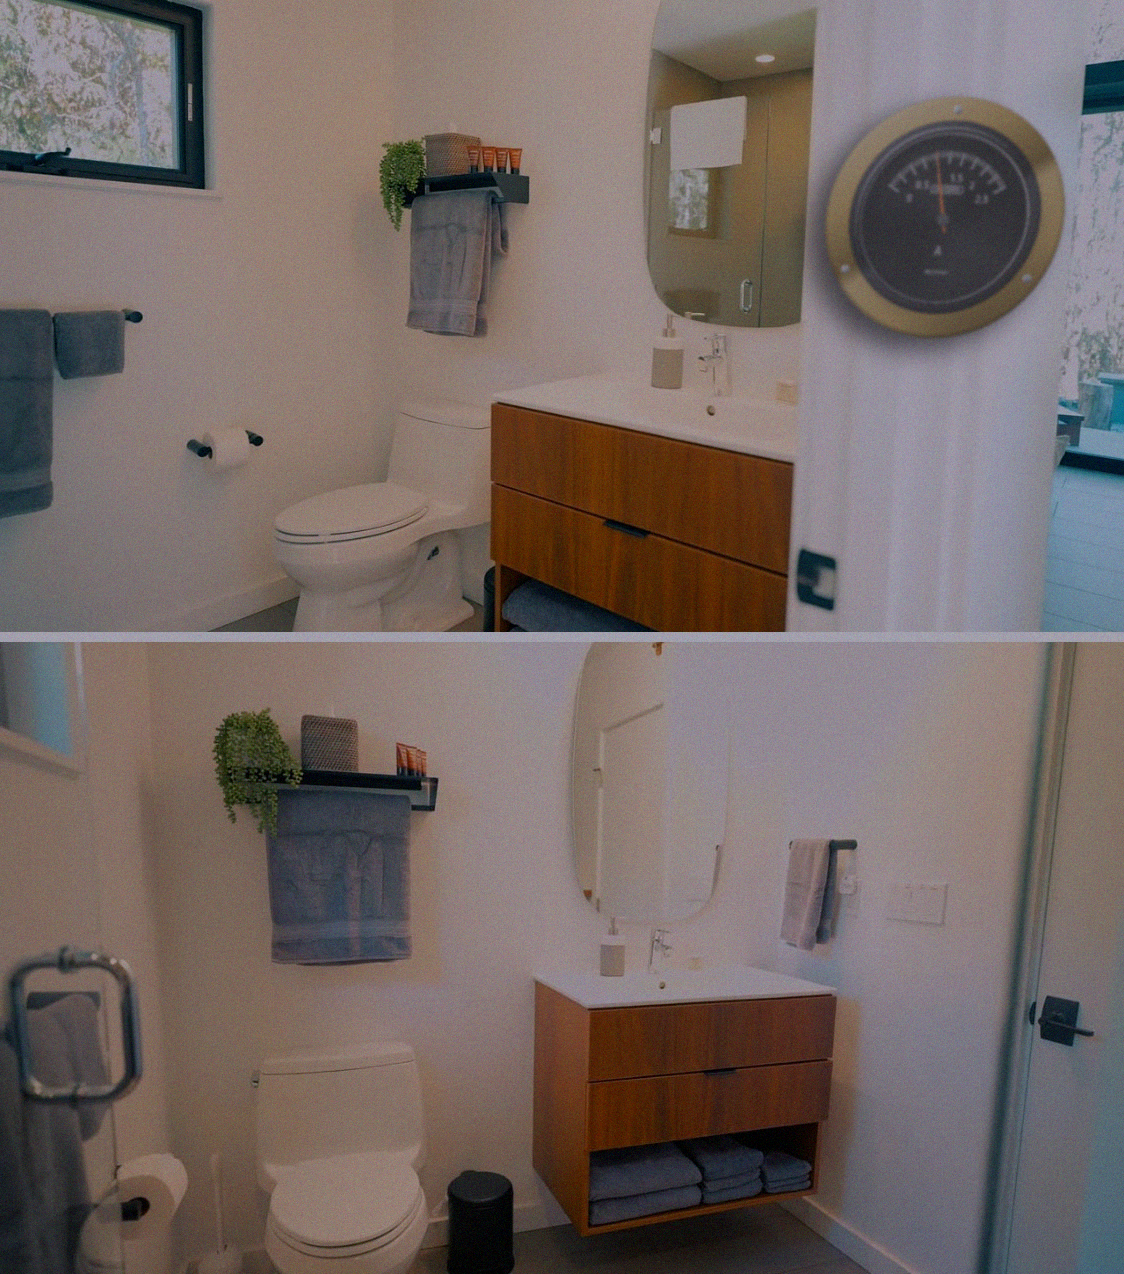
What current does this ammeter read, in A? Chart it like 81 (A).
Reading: 1 (A)
